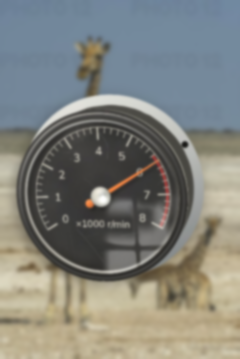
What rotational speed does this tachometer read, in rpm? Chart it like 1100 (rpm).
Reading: 6000 (rpm)
